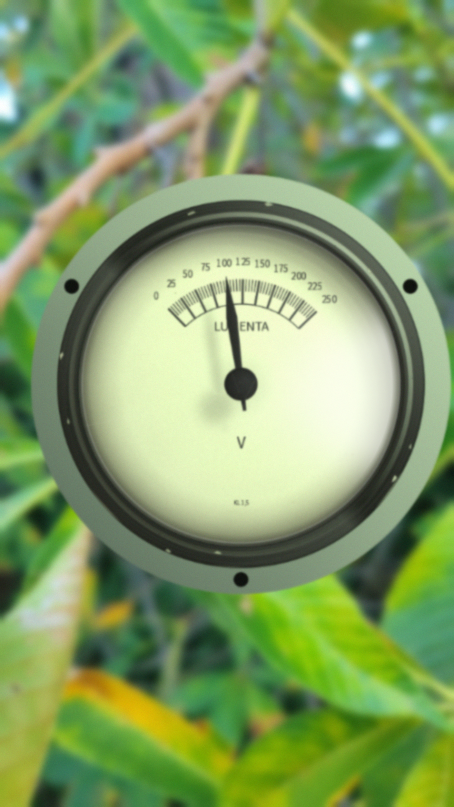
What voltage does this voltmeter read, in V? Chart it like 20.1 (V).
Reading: 100 (V)
